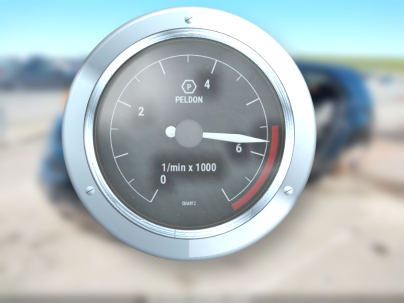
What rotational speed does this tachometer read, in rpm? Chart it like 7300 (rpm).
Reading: 5750 (rpm)
